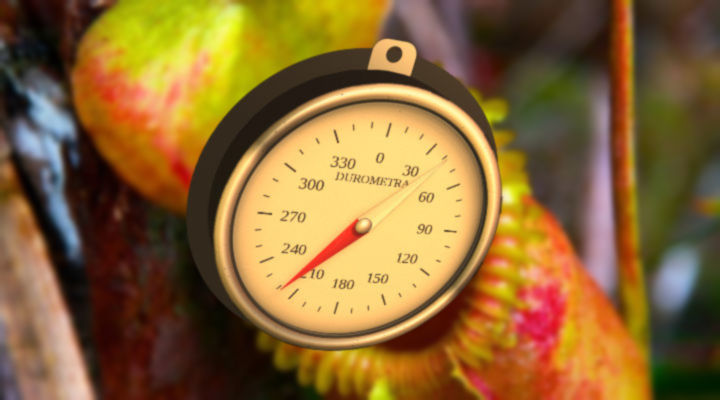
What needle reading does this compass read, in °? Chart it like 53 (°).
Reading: 220 (°)
